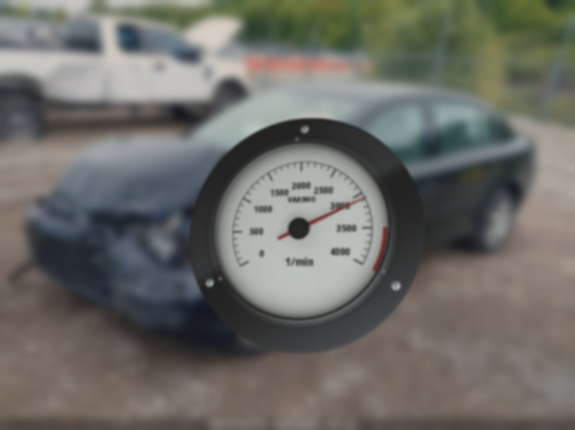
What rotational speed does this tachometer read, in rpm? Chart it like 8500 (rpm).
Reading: 3100 (rpm)
